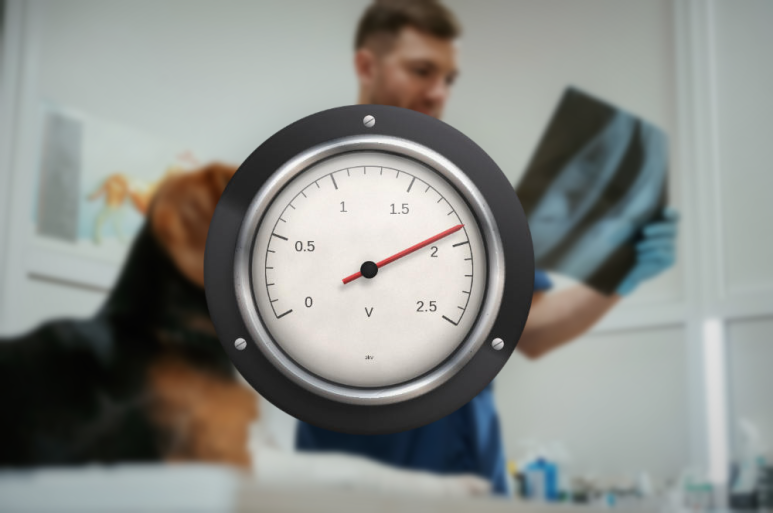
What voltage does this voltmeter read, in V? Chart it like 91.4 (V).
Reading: 1.9 (V)
